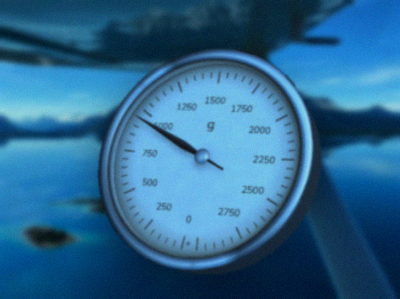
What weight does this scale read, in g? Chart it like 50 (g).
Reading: 950 (g)
